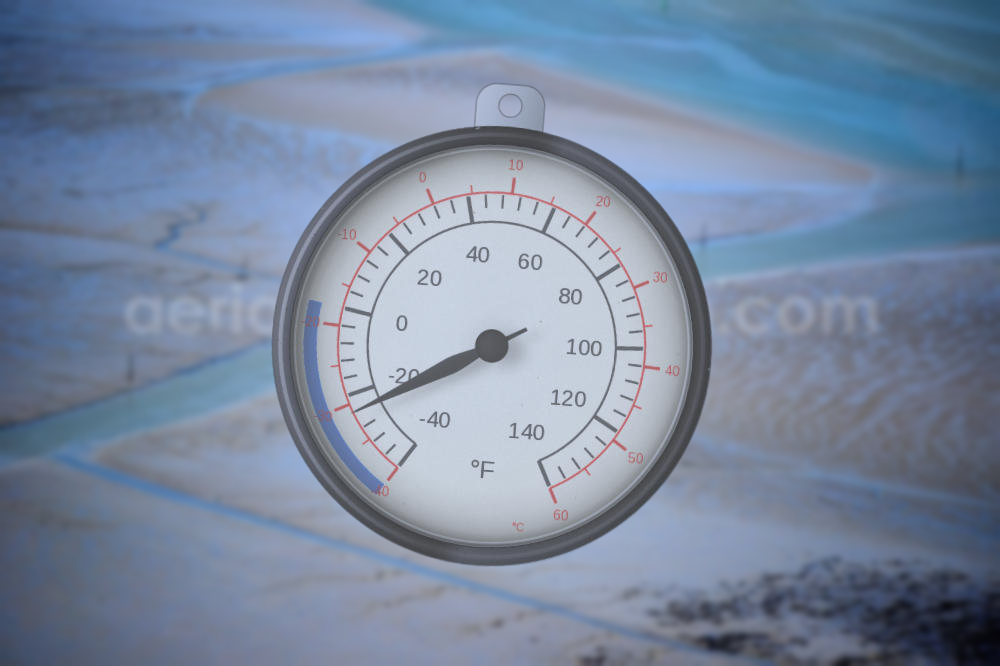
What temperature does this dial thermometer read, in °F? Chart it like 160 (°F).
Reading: -24 (°F)
